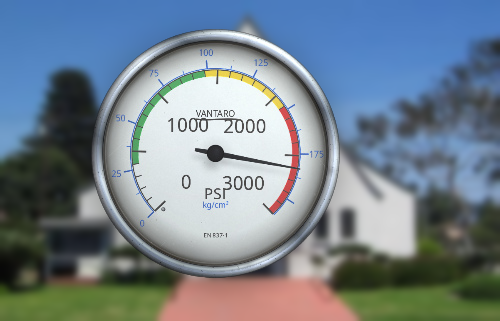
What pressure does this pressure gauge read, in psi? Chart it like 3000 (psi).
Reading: 2600 (psi)
